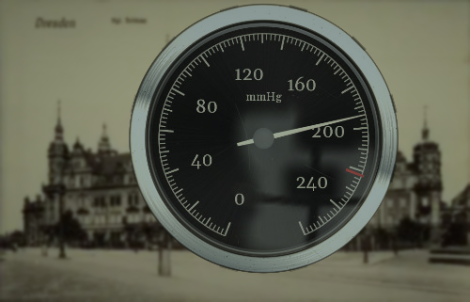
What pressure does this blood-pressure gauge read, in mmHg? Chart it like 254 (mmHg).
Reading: 194 (mmHg)
